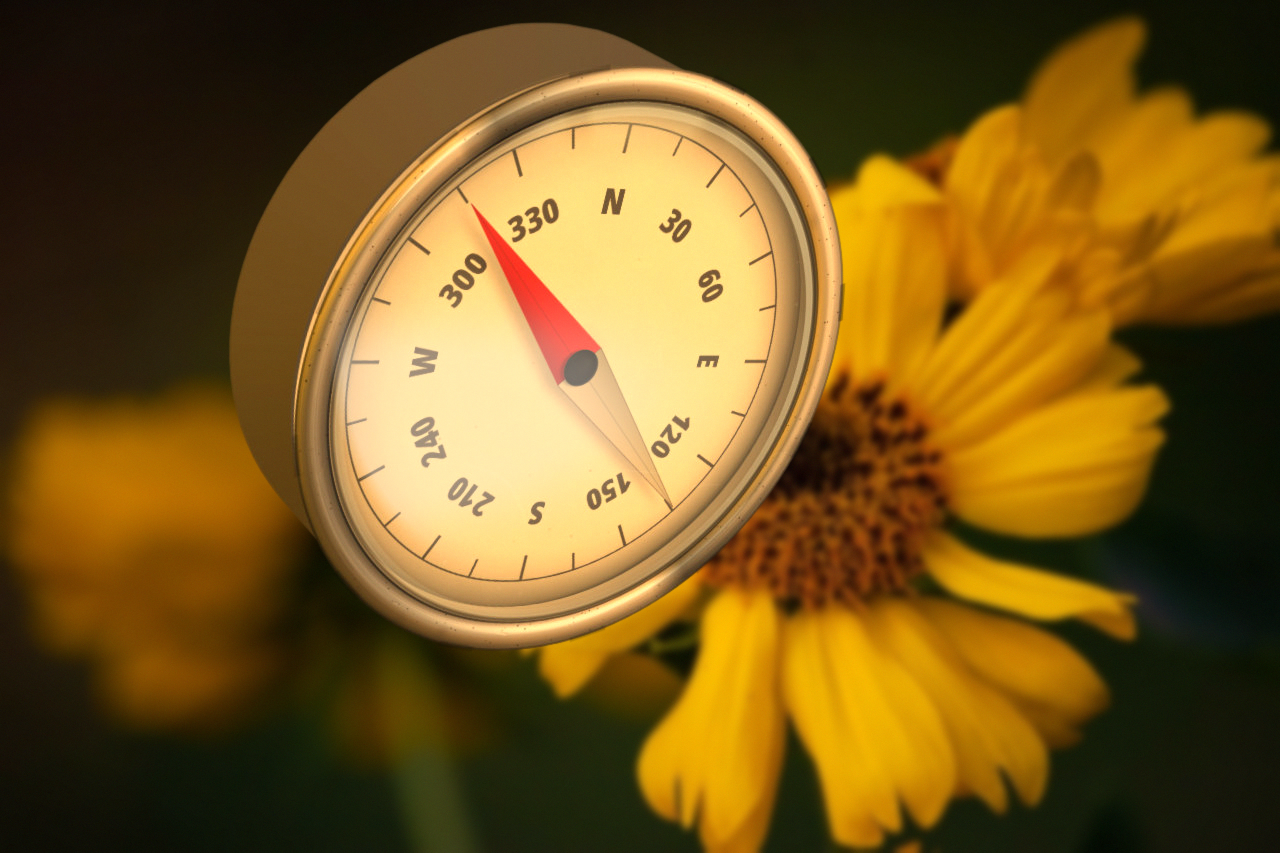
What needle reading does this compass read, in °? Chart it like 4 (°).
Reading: 315 (°)
